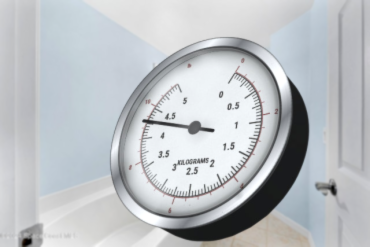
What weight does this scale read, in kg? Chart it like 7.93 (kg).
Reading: 4.25 (kg)
